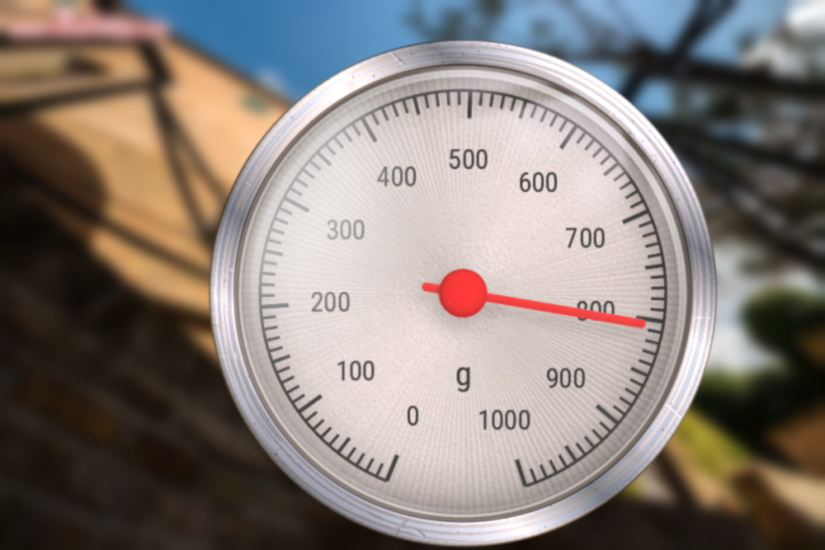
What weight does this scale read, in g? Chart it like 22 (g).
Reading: 805 (g)
